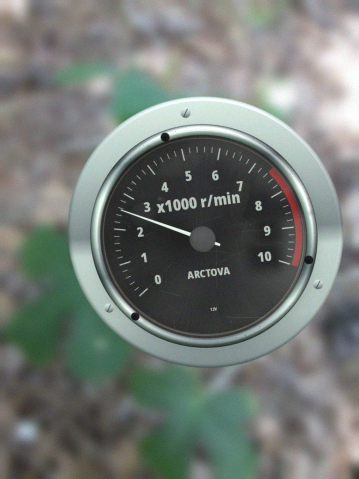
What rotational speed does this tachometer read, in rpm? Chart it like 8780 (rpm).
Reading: 2600 (rpm)
